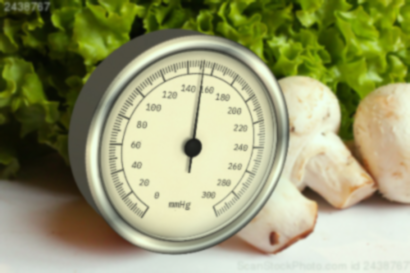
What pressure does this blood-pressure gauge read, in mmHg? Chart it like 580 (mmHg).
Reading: 150 (mmHg)
